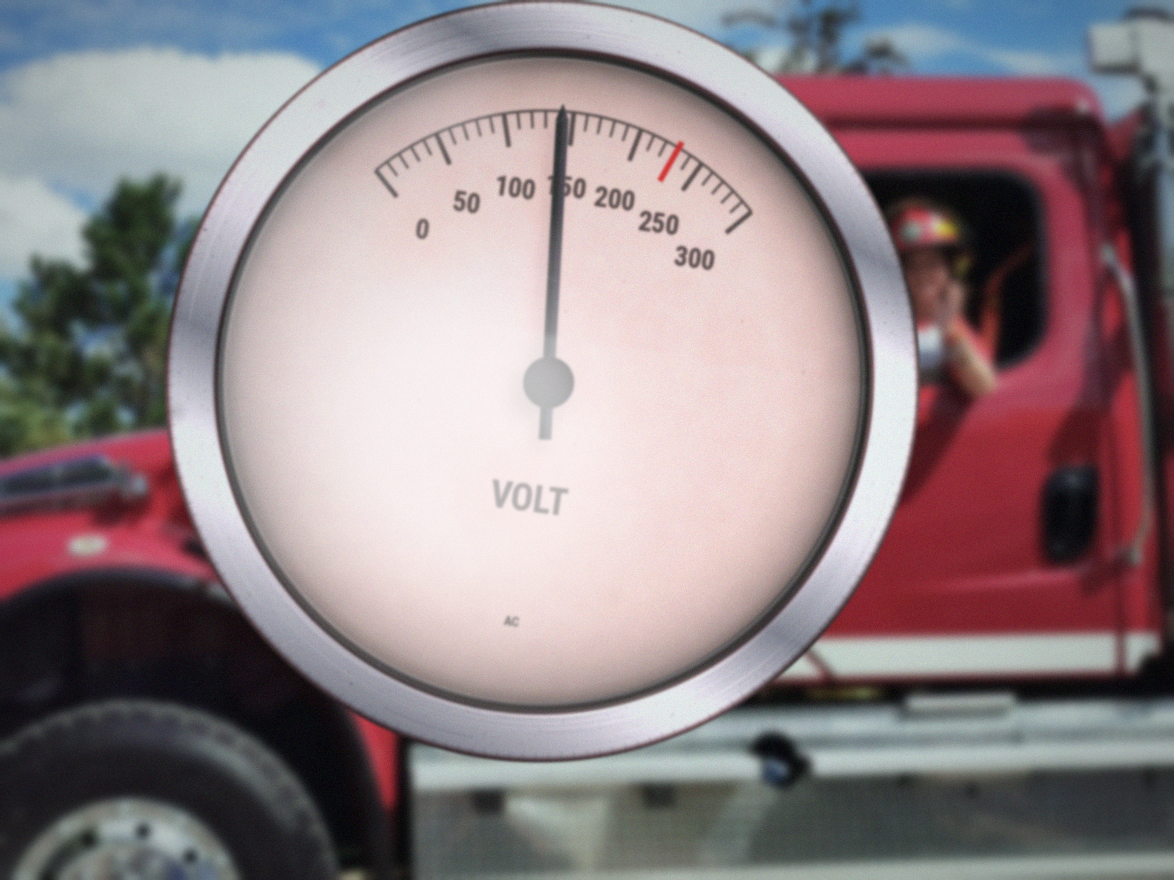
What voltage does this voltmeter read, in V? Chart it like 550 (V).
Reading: 140 (V)
